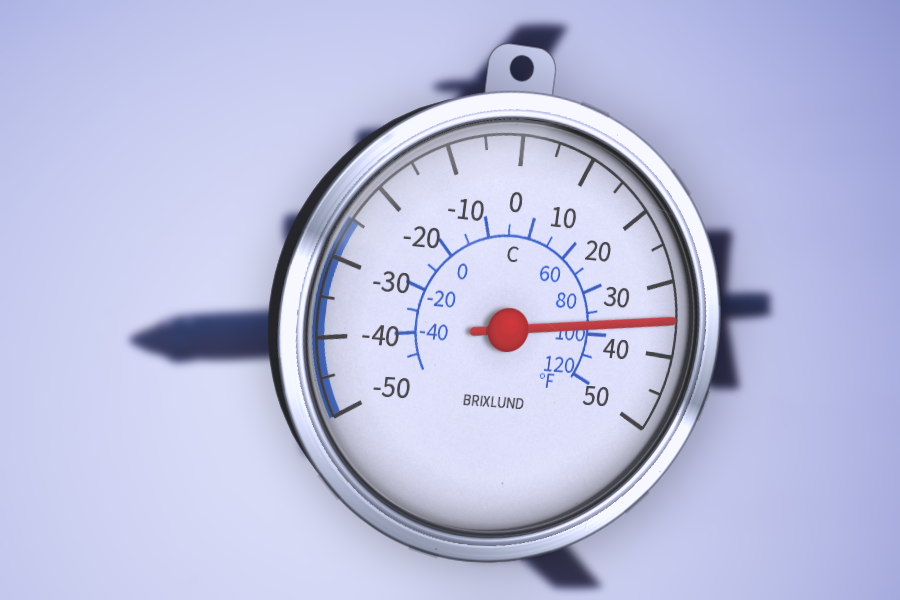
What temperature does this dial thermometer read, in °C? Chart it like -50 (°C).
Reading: 35 (°C)
